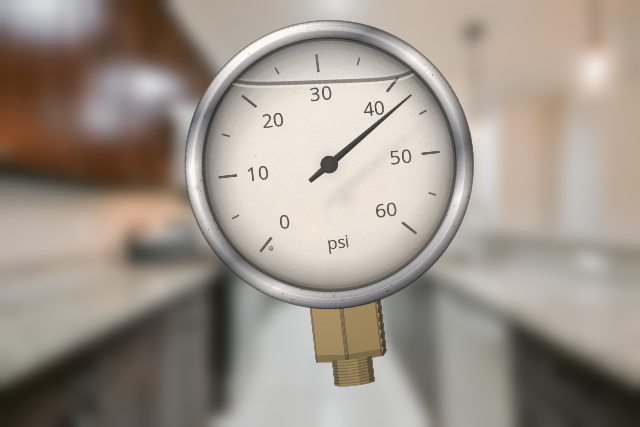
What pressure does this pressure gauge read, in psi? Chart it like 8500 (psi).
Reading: 42.5 (psi)
